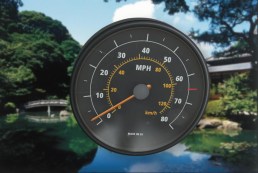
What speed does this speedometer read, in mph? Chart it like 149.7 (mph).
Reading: 2.5 (mph)
